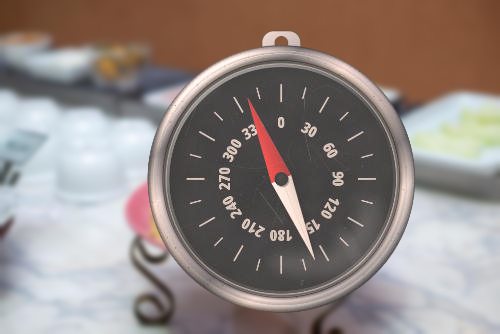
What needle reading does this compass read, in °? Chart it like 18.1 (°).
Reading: 337.5 (°)
